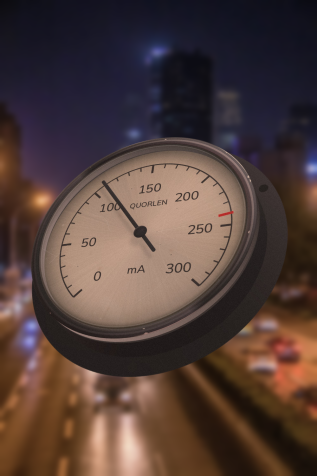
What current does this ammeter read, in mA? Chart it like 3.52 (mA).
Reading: 110 (mA)
